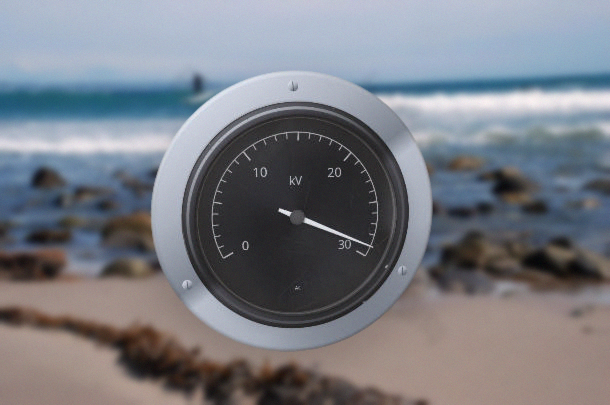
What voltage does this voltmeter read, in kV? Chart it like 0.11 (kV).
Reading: 29 (kV)
